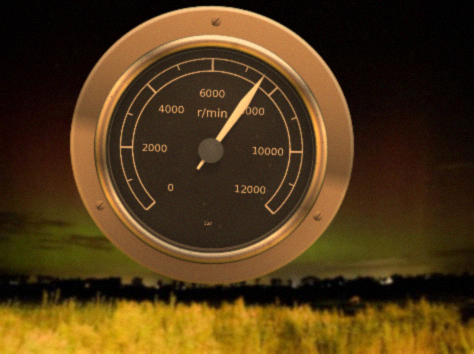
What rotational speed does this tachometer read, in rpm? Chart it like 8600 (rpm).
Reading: 7500 (rpm)
